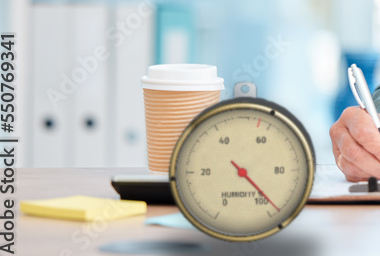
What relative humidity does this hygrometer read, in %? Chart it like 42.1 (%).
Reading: 96 (%)
